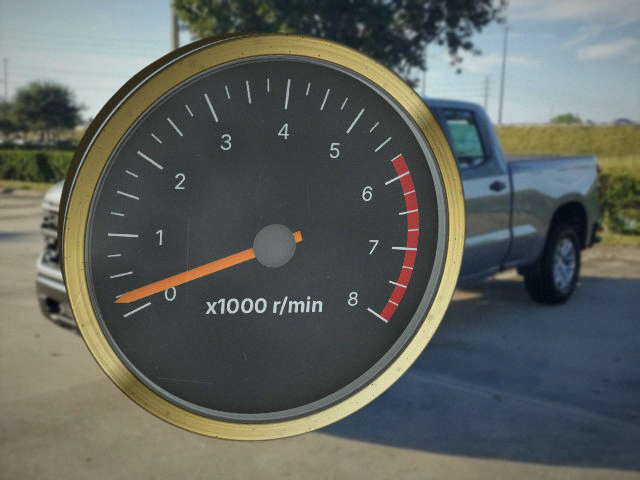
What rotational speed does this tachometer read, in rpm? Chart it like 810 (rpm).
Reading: 250 (rpm)
